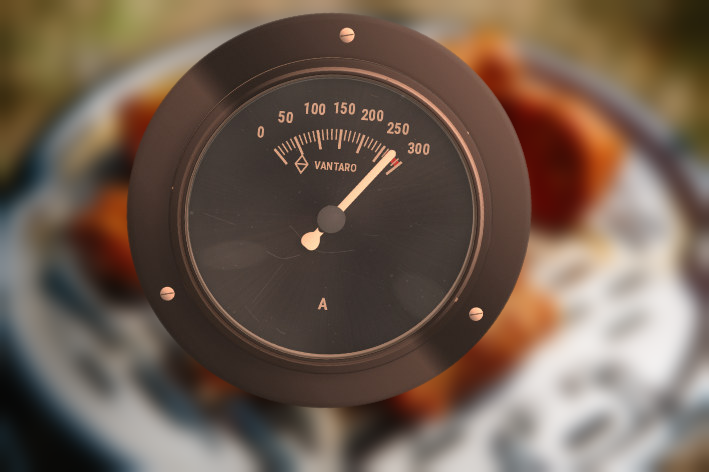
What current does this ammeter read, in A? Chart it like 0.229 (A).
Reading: 270 (A)
